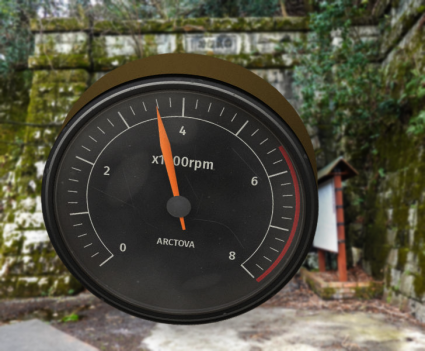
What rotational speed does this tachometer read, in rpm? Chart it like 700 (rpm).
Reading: 3600 (rpm)
